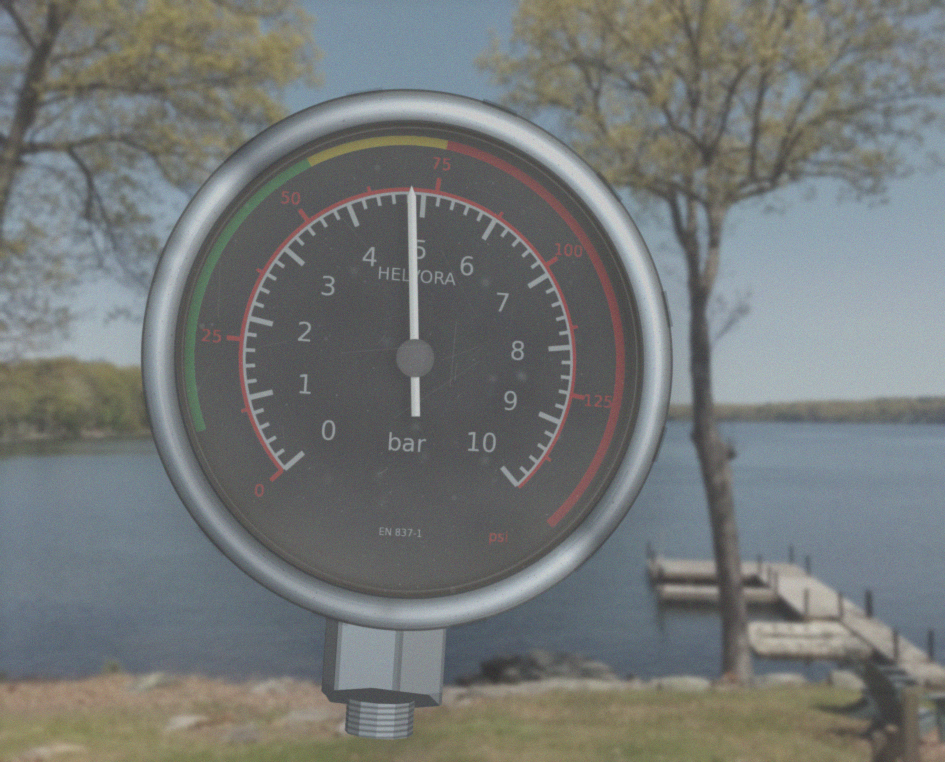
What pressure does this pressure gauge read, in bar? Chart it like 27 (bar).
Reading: 4.8 (bar)
